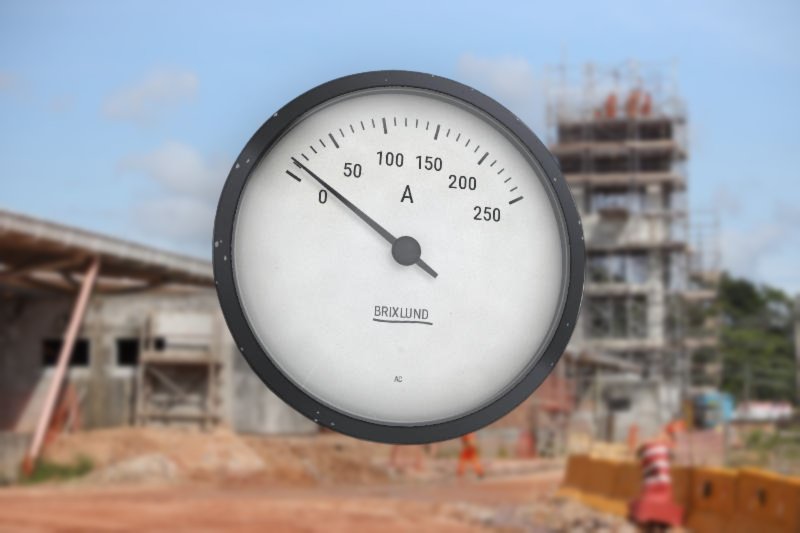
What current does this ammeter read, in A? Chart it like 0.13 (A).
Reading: 10 (A)
